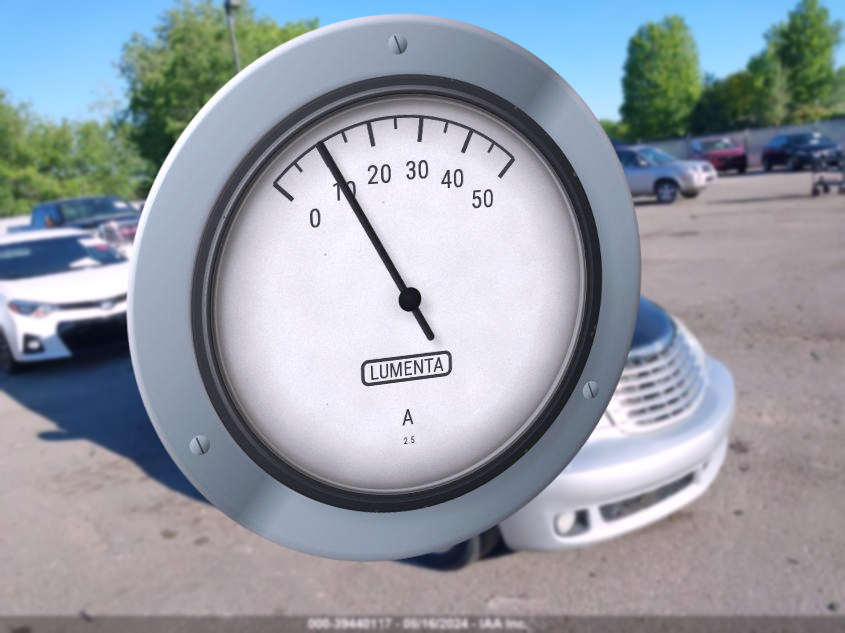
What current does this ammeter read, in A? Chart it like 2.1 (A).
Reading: 10 (A)
